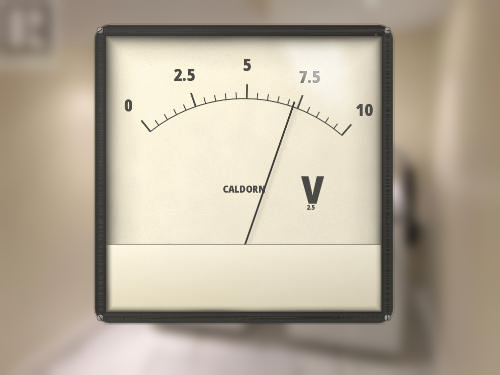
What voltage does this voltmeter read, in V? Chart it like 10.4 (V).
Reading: 7.25 (V)
